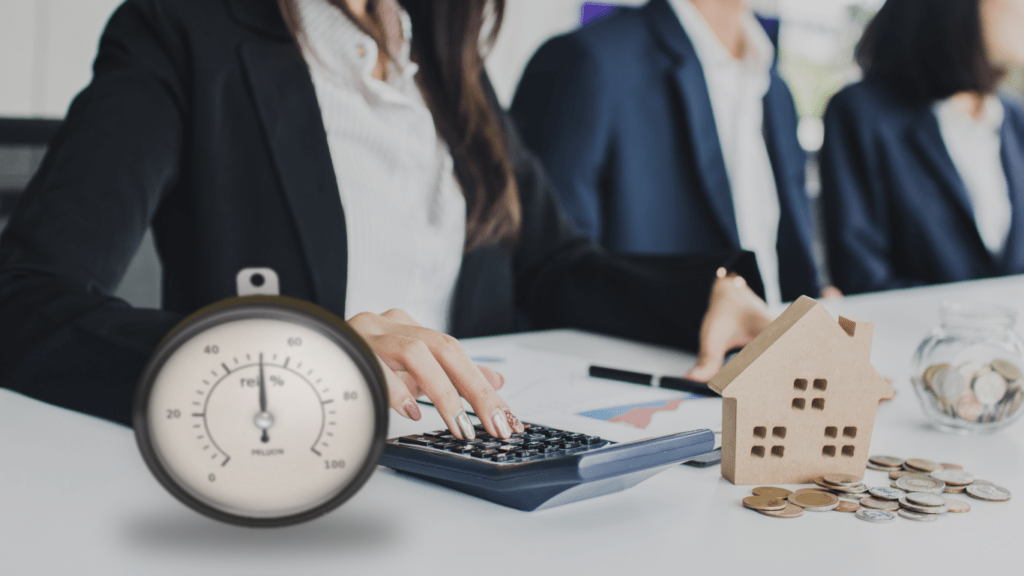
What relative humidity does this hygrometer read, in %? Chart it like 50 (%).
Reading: 52 (%)
